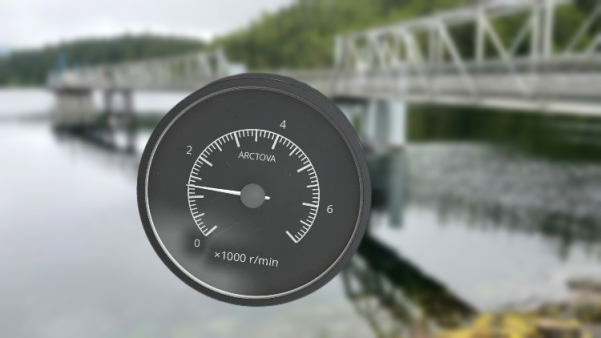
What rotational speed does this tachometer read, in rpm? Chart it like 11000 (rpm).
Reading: 1300 (rpm)
